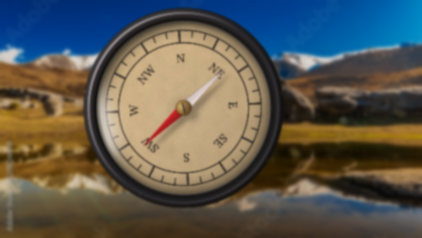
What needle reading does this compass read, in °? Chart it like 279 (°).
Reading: 230 (°)
